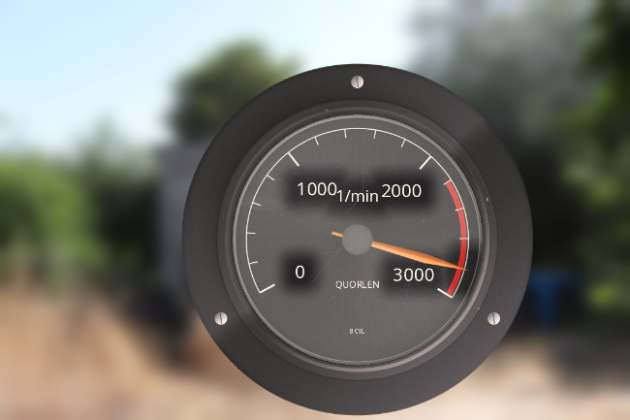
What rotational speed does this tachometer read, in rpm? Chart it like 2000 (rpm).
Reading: 2800 (rpm)
